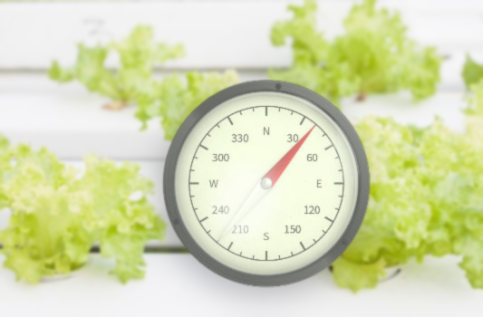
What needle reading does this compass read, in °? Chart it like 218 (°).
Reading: 40 (°)
